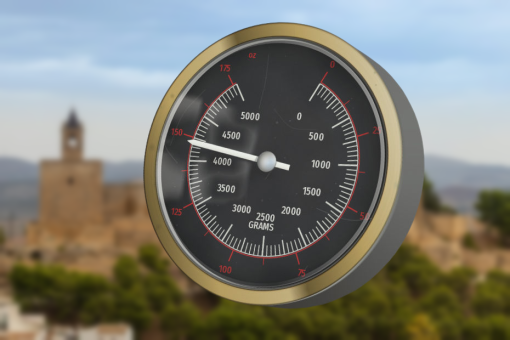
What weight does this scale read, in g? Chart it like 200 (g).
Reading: 4200 (g)
